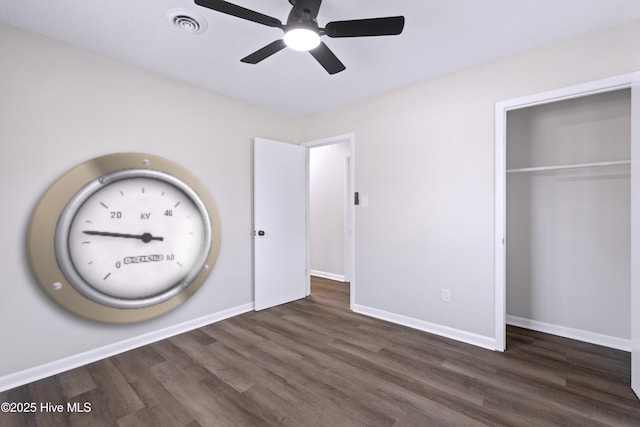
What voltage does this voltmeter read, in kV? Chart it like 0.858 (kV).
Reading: 12.5 (kV)
